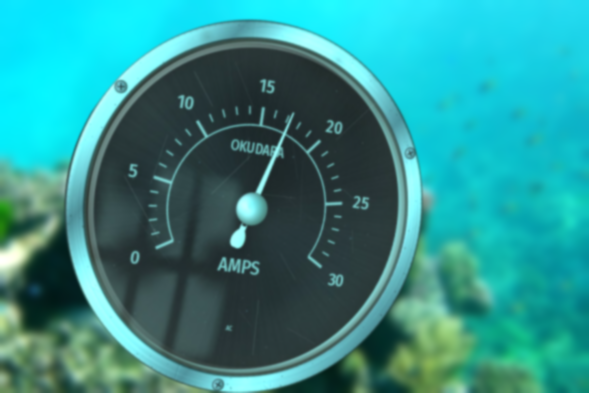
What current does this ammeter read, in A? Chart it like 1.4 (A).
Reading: 17 (A)
